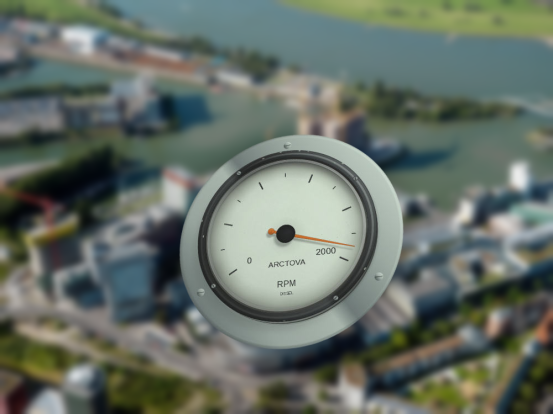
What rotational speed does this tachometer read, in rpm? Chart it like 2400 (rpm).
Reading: 1900 (rpm)
